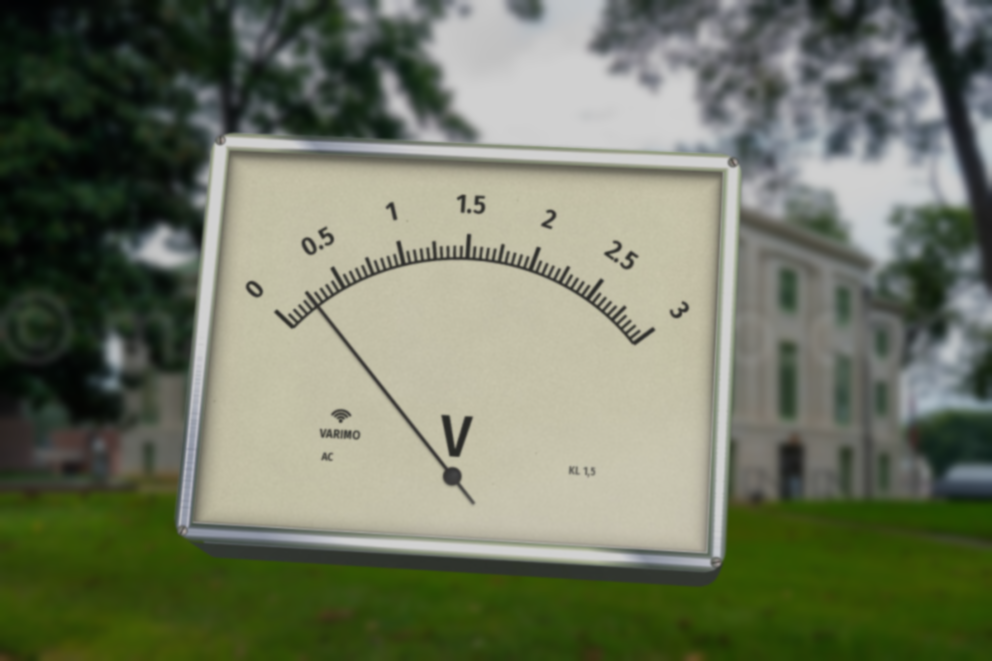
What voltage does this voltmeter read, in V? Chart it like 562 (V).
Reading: 0.25 (V)
